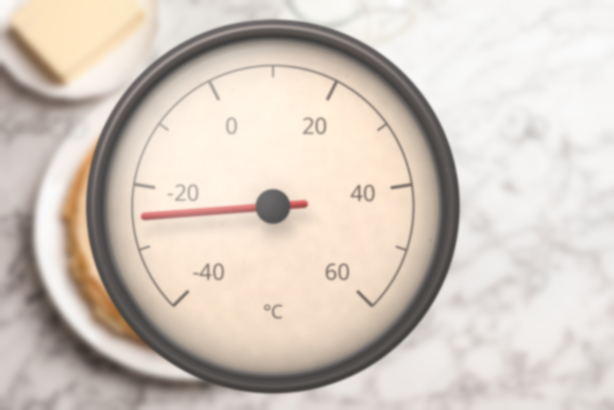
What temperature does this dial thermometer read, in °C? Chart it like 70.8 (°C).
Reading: -25 (°C)
